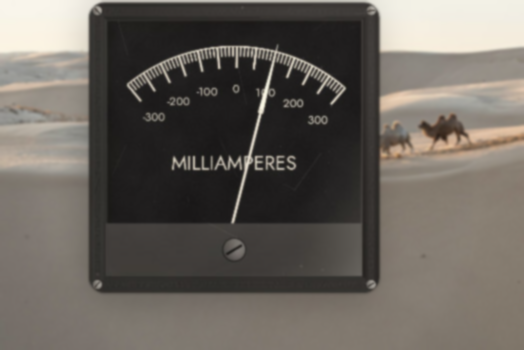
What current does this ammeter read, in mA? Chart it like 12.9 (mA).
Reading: 100 (mA)
